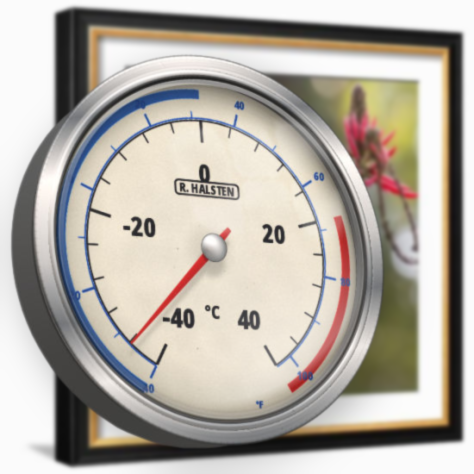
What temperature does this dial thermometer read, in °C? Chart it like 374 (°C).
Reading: -36 (°C)
